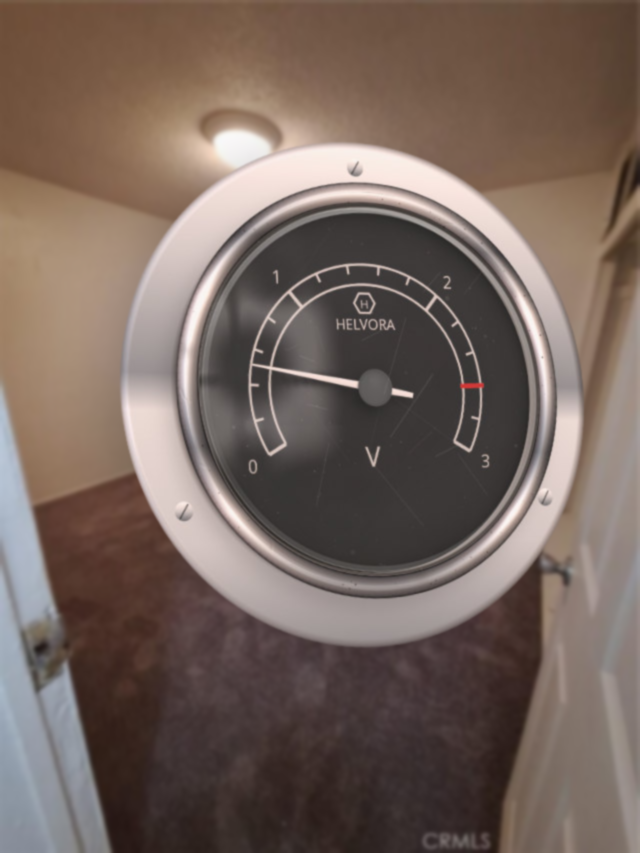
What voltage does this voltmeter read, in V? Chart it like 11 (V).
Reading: 0.5 (V)
